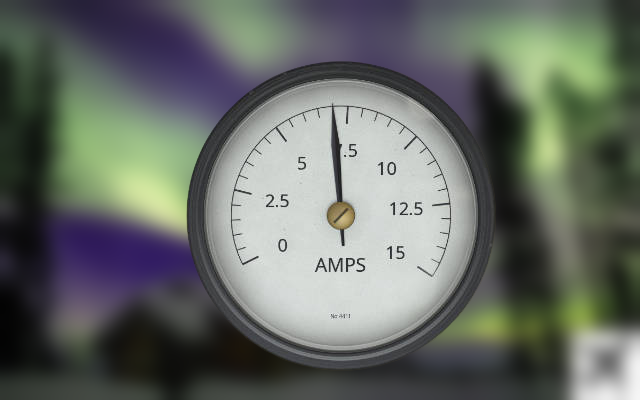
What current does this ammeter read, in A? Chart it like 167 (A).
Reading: 7 (A)
